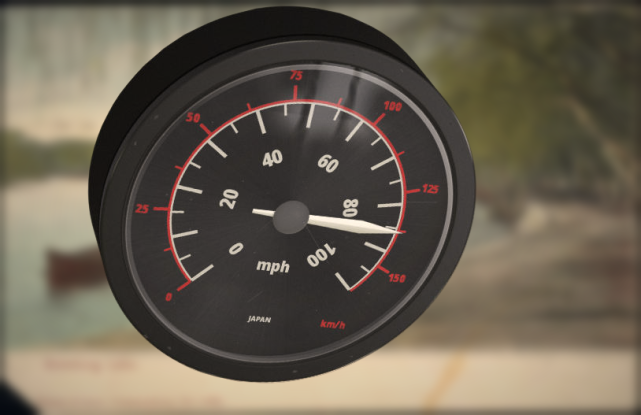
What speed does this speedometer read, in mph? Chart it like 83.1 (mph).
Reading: 85 (mph)
